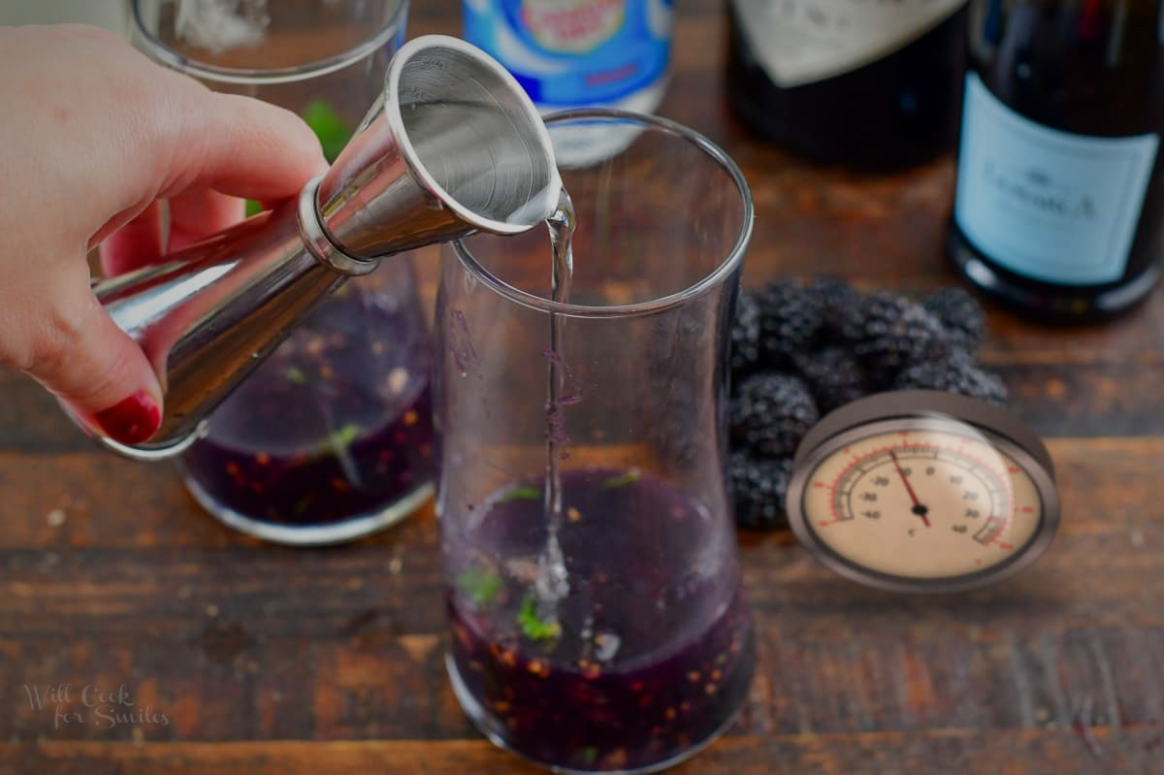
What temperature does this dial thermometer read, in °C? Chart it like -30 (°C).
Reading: -10 (°C)
